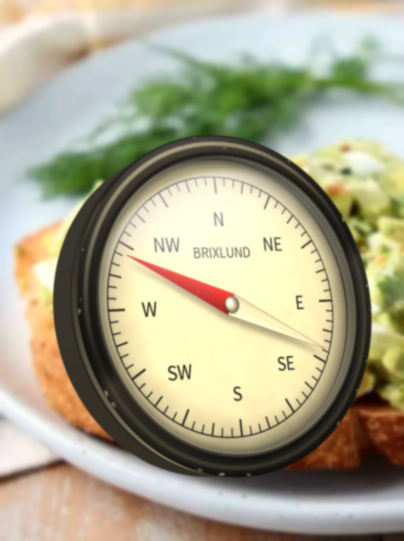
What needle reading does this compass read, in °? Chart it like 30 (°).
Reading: 295 (°)
